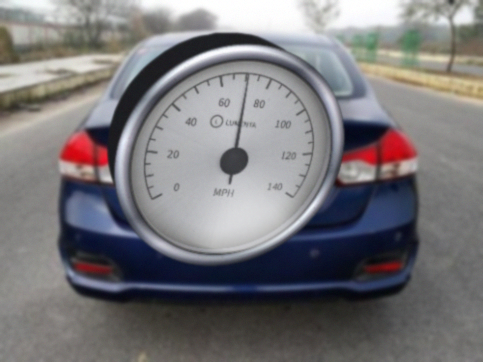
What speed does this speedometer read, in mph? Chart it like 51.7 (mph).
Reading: 70 (mph)
